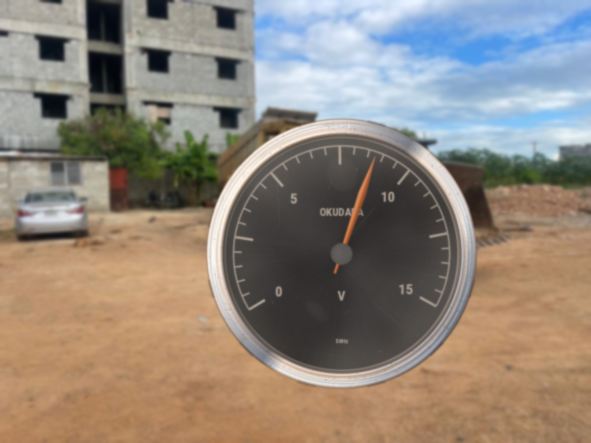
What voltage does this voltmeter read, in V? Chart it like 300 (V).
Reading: 8.75 (V)
